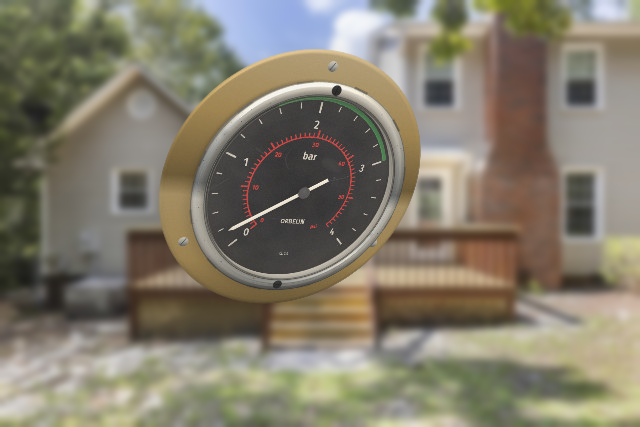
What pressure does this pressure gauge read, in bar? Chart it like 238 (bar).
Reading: 0.2 (bar)
